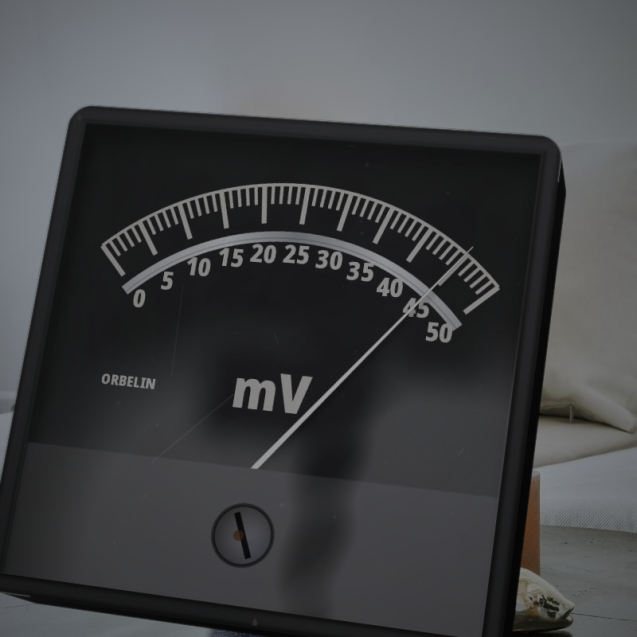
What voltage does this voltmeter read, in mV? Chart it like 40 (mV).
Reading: 45 (mV)
